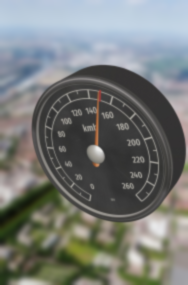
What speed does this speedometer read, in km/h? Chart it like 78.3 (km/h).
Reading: 150 (km/h)
